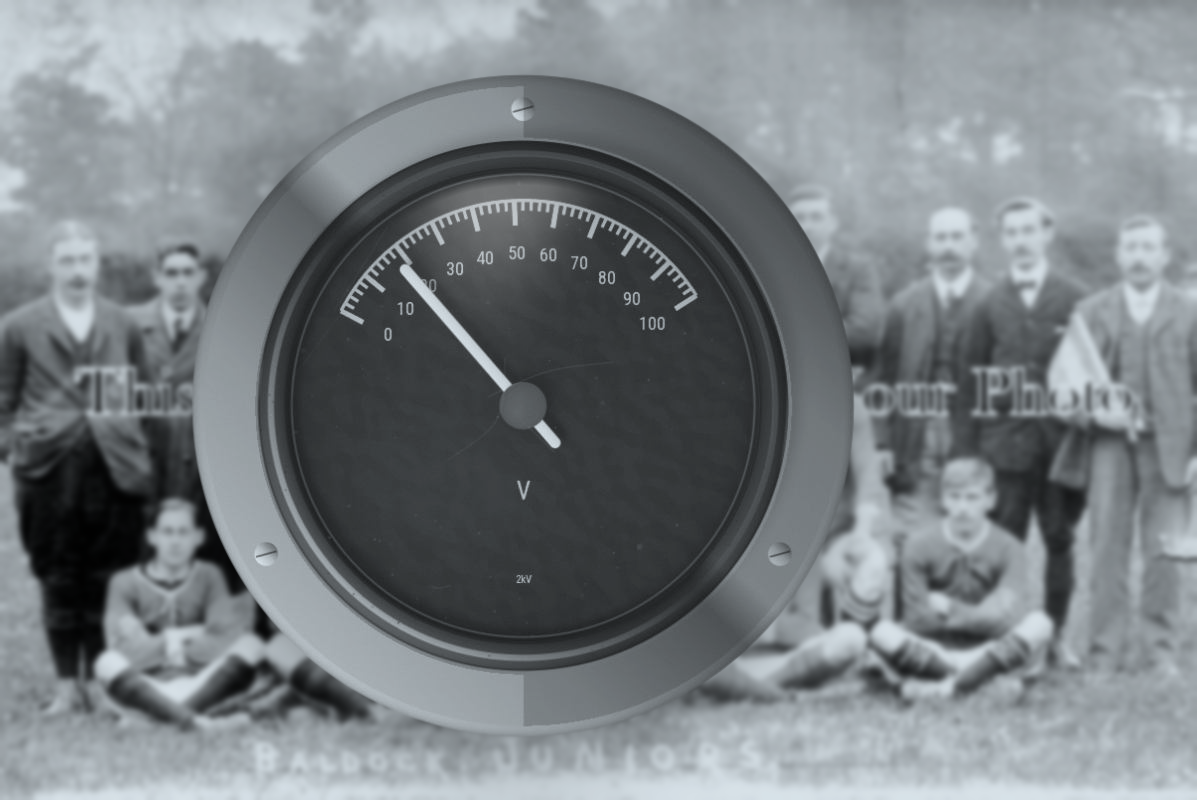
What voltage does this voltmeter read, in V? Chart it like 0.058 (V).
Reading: 18 (V)
